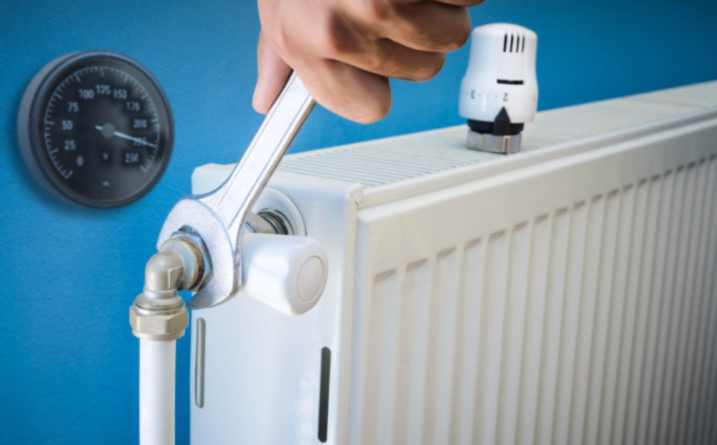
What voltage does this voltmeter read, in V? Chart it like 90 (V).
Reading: 225 (V)
